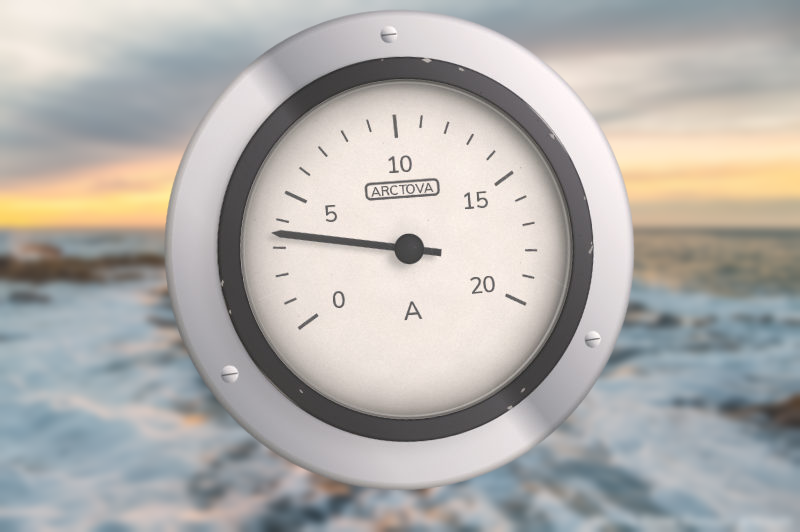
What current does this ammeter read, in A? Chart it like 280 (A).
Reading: 3.5 (A)
